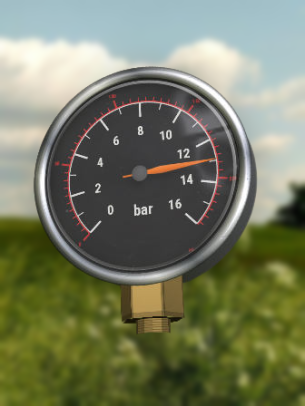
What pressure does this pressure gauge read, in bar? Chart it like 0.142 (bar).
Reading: 13 (bar)
